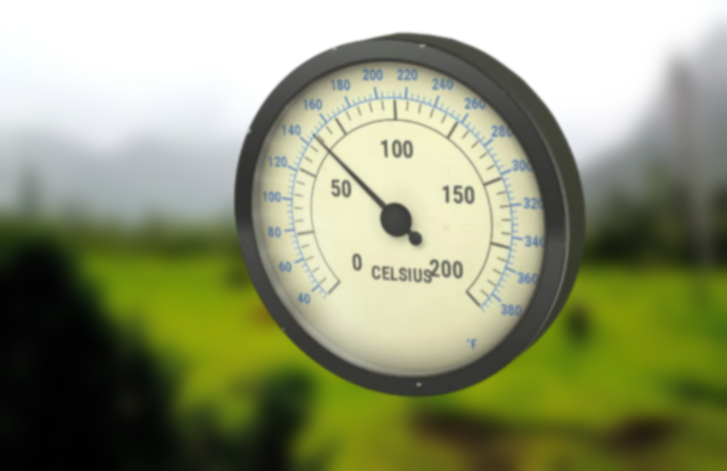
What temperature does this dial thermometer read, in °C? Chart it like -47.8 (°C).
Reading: 65 (°C)
